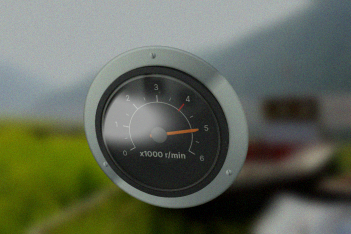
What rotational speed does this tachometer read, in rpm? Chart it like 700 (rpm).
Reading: 5000 (rpm)
